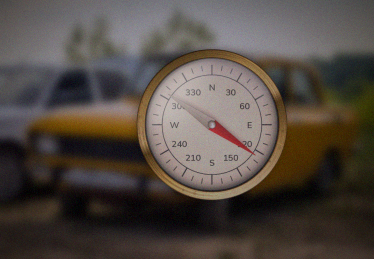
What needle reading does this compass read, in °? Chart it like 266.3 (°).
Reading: 125 (°)
